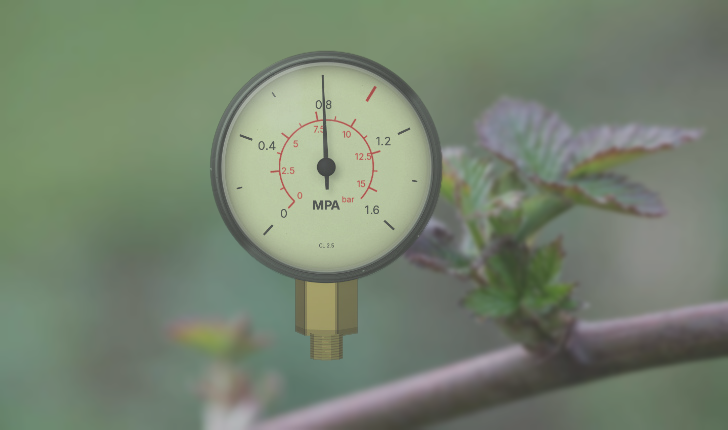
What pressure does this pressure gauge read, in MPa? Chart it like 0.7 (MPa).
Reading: 0.8 (MPa)
